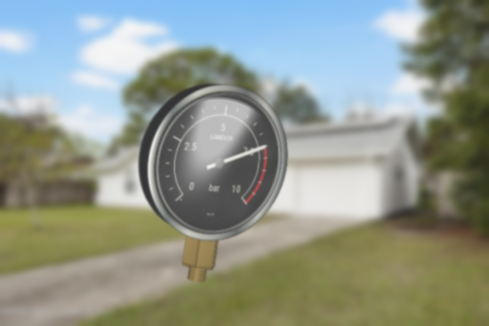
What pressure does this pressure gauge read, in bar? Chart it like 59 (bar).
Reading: 7.5 (bar)
